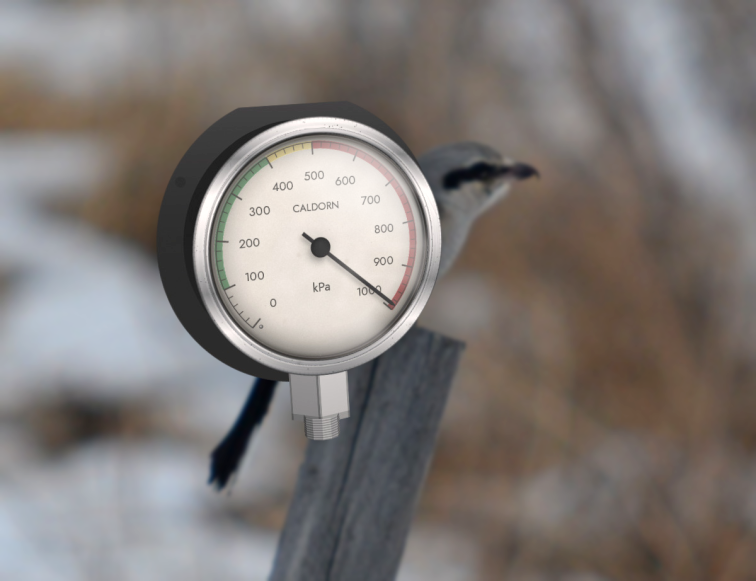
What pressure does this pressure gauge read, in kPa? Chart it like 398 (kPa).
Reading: 990 (kPa)
